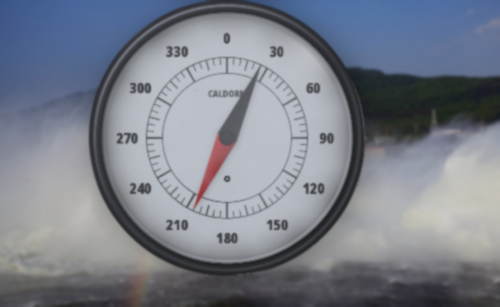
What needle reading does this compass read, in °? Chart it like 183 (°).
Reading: 205 (°)
